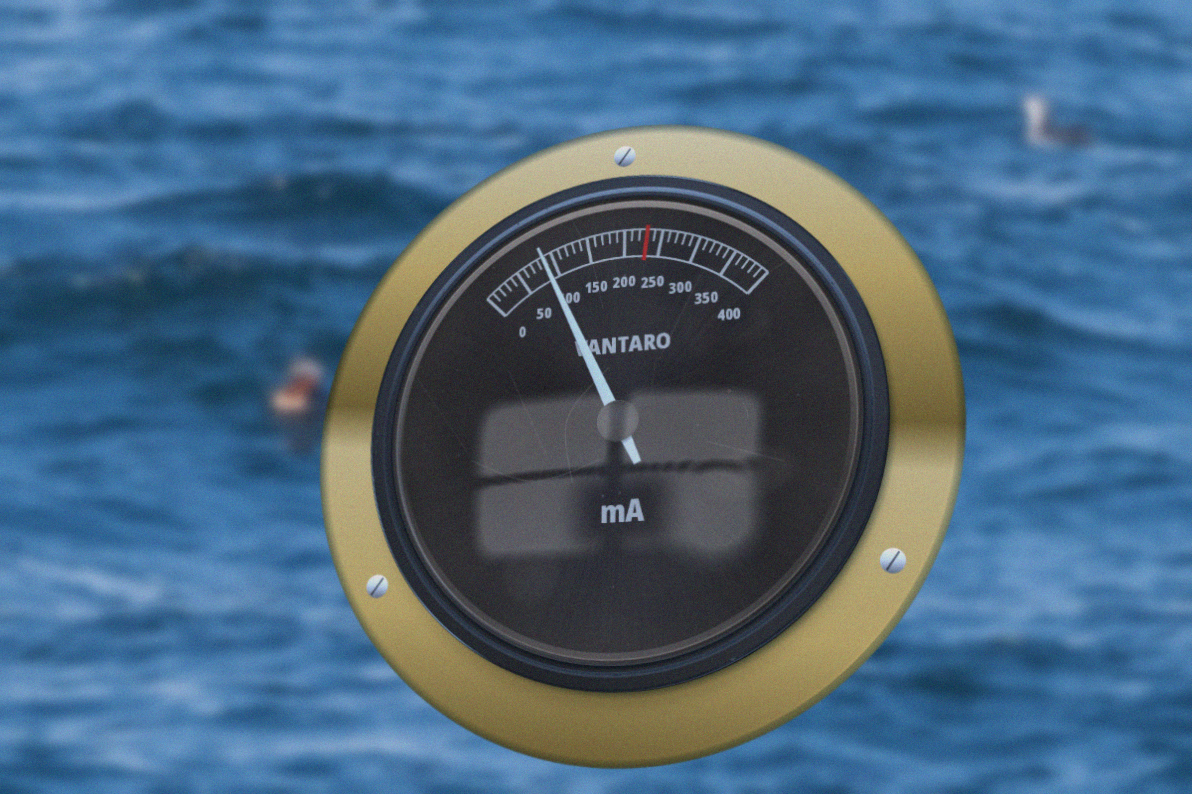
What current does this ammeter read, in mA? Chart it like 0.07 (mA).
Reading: 90 (mA)
